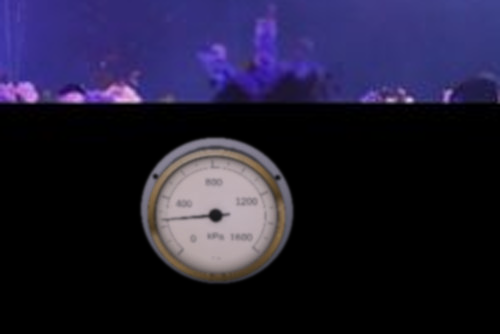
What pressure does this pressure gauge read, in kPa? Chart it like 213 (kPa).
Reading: 250 (kPa)
